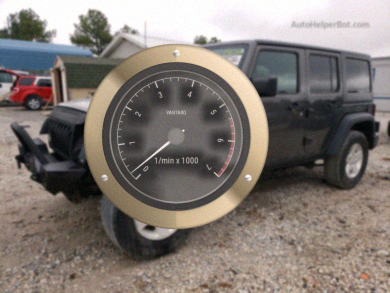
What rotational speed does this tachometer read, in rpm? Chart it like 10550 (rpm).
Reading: 200 (rpm)
